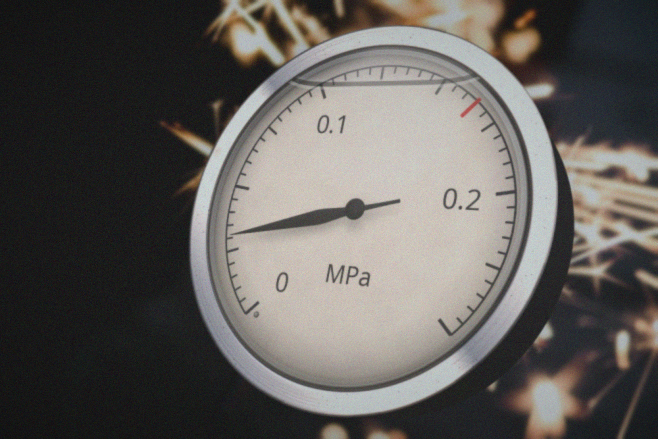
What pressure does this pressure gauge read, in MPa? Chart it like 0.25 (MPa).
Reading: 0.03 (MPa)
